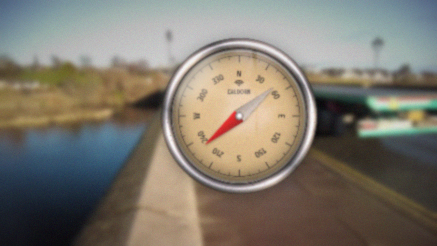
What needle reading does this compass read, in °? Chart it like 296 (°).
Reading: 230 (°)
